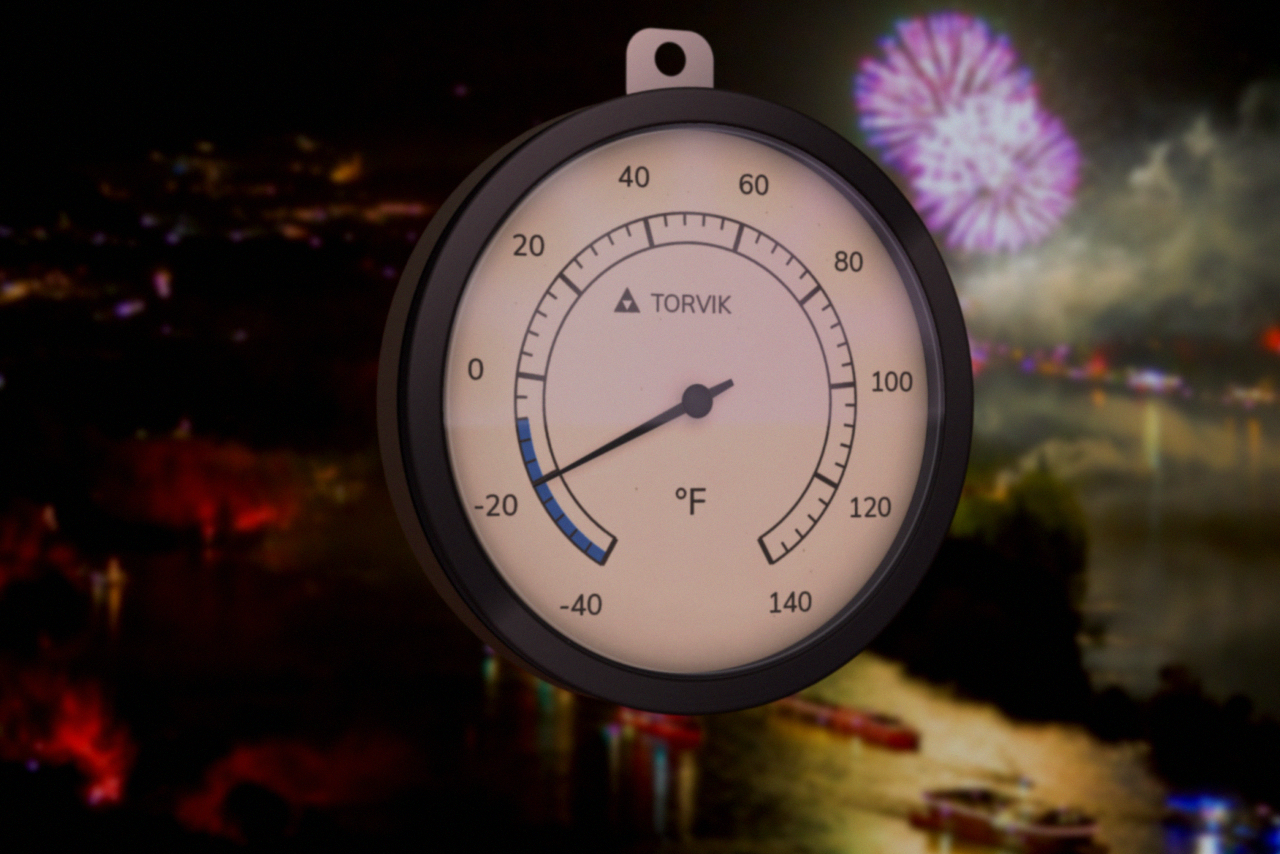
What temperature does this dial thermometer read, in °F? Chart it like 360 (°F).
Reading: -20 (°F)
